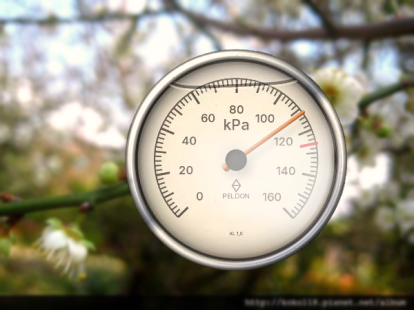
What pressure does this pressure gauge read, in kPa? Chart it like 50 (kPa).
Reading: 112 (kPa)
